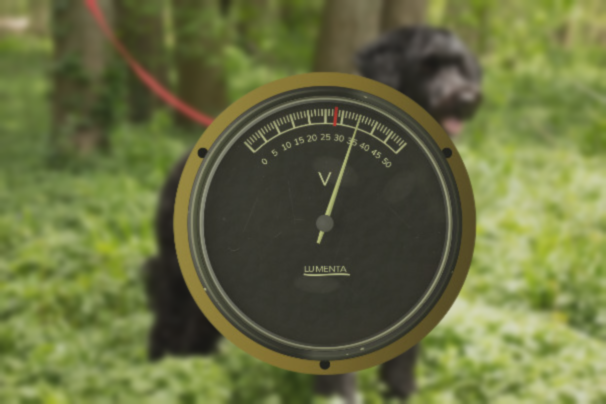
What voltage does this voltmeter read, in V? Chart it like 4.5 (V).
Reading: 35 (V)
